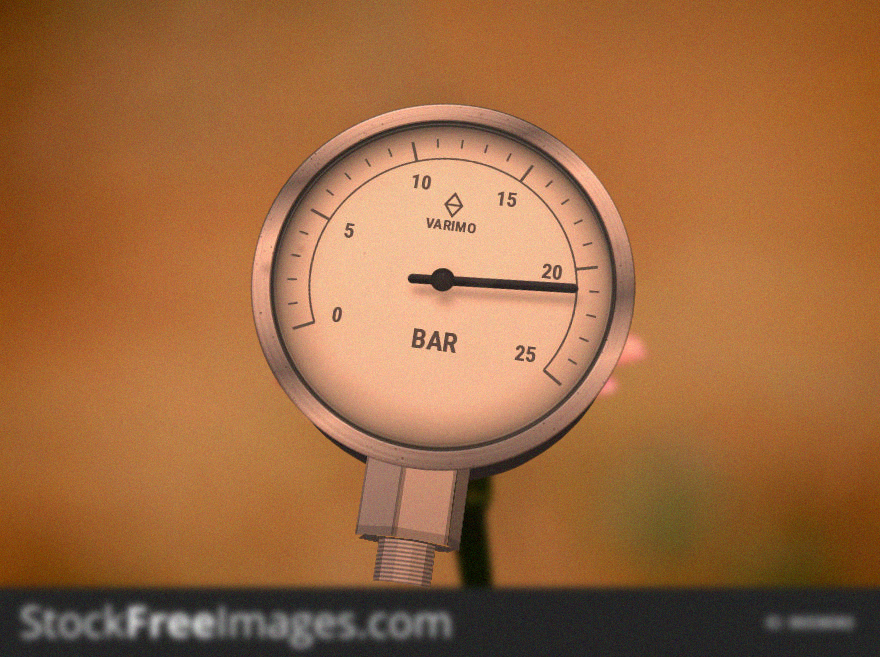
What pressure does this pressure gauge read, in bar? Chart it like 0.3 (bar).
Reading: 21 (bar)
